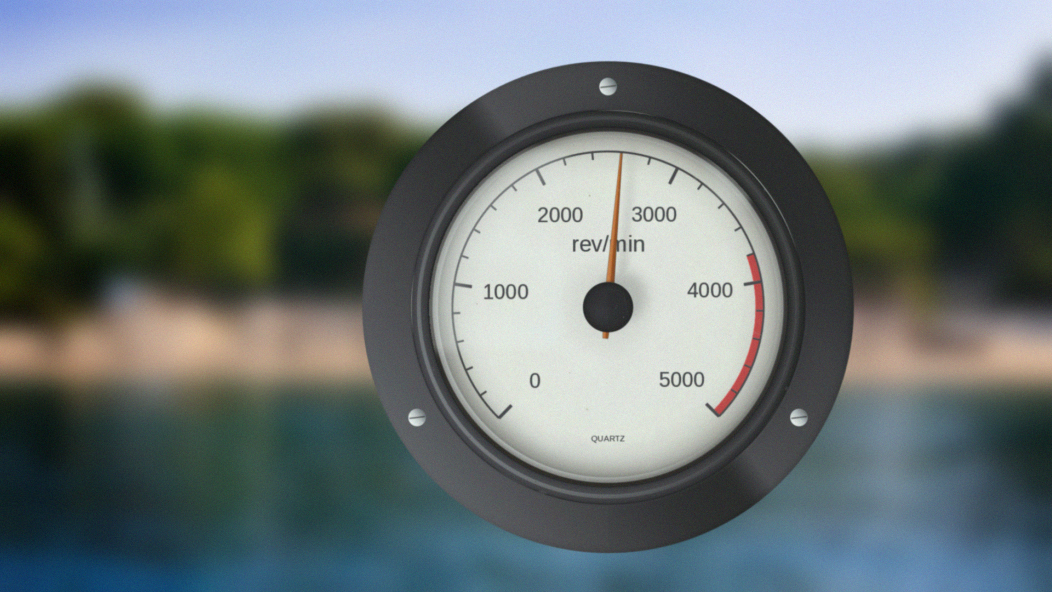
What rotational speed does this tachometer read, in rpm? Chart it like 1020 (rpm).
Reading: 2600 (rpm)
